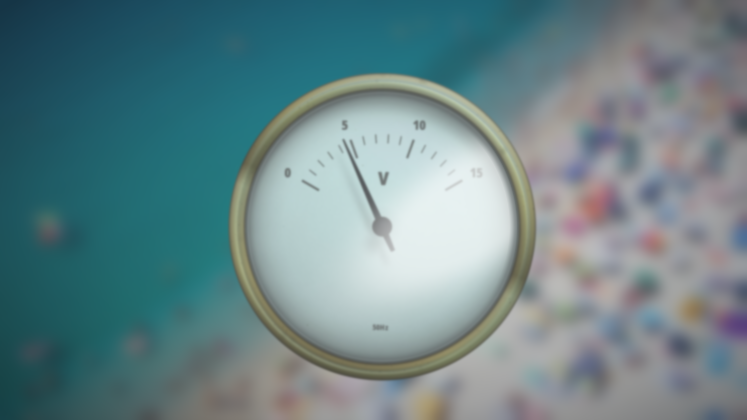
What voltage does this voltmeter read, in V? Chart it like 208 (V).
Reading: 4.5 (V)
